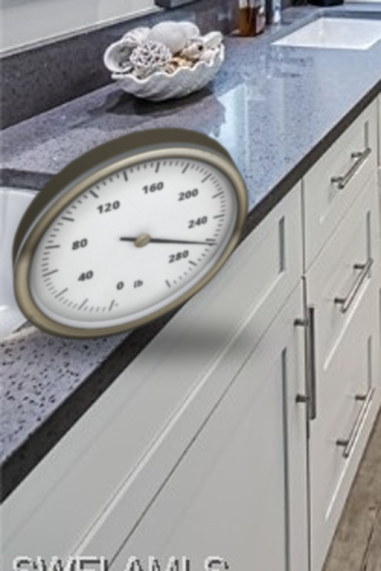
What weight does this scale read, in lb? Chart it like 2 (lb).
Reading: 260 (lb)
